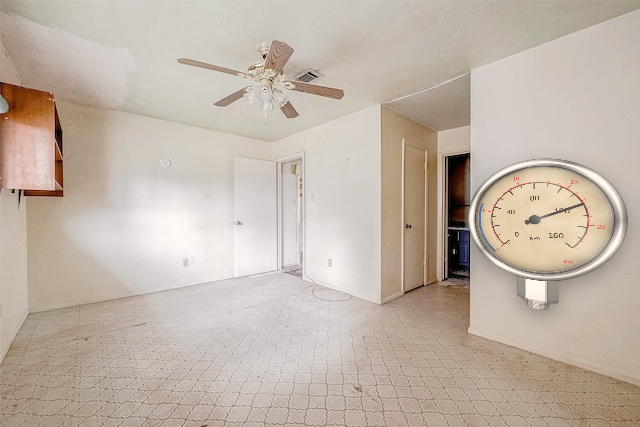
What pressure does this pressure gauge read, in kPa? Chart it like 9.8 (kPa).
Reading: 120 (kPa)
